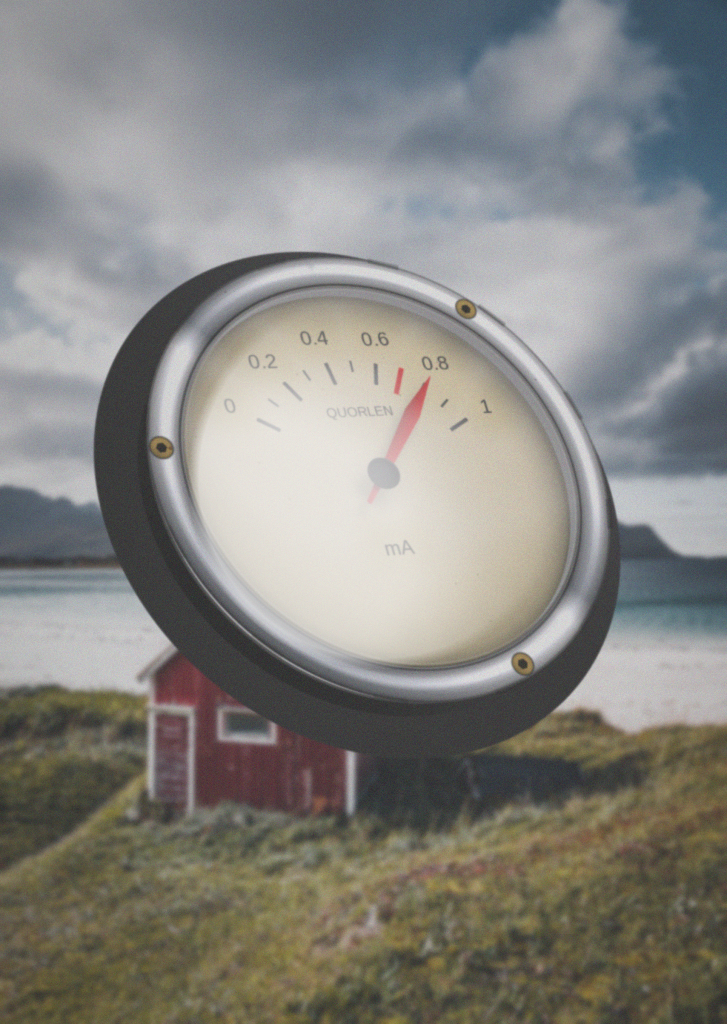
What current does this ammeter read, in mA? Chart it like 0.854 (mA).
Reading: 0.8 (mA)
